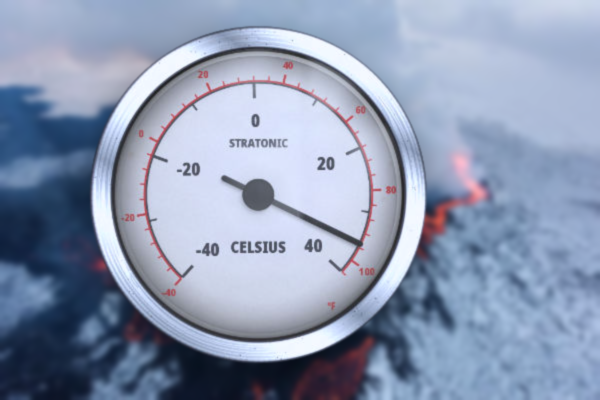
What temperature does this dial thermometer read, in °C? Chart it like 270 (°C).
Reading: 35 (°C)
